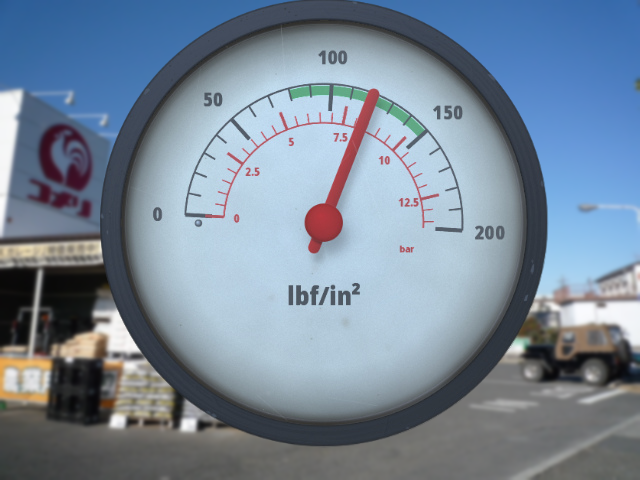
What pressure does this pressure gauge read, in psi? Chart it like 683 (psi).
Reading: 120 (psi)
